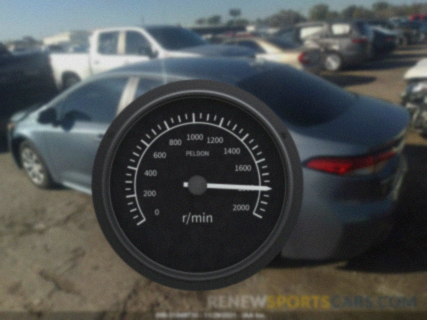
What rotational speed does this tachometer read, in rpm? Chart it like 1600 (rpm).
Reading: 1800 (rpm)
